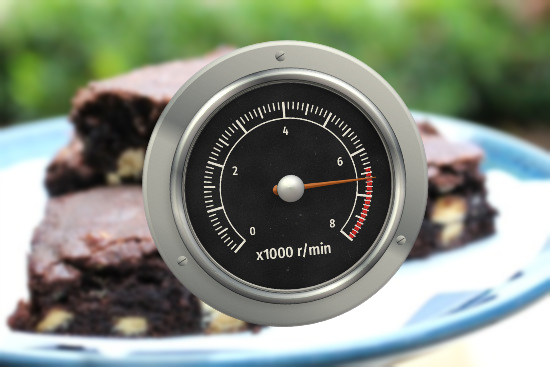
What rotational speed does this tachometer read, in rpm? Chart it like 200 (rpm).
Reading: 6600 (rpm)
